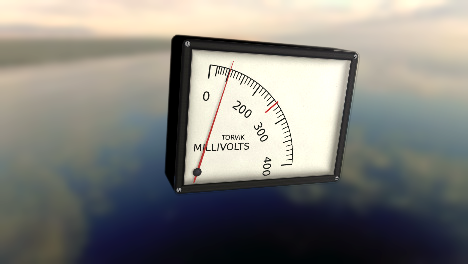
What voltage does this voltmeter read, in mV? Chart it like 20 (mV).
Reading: 100 (mV)
